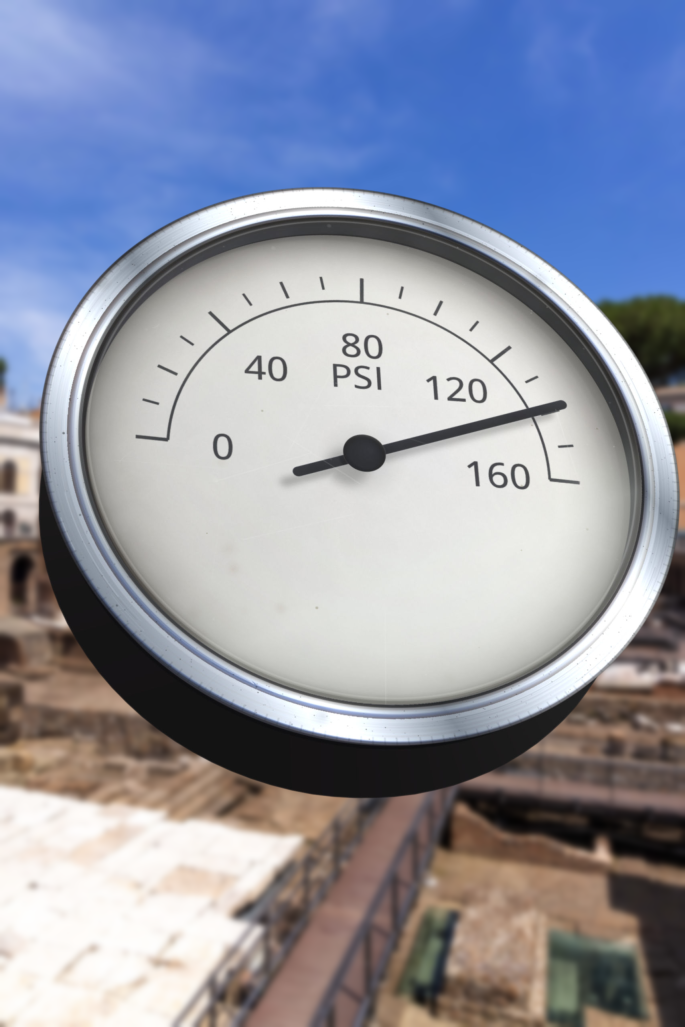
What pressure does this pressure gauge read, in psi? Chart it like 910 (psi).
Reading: 140 (psi)
